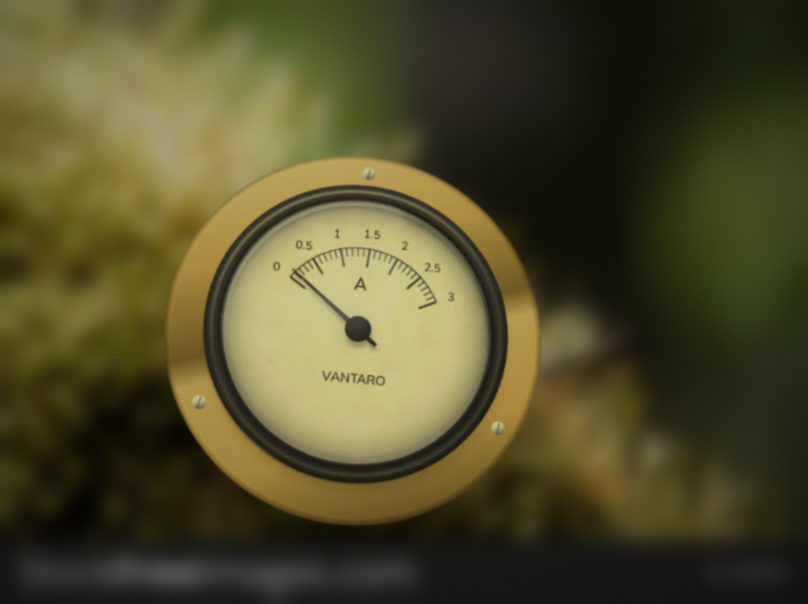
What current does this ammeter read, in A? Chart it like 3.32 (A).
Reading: 0.1 (A)
